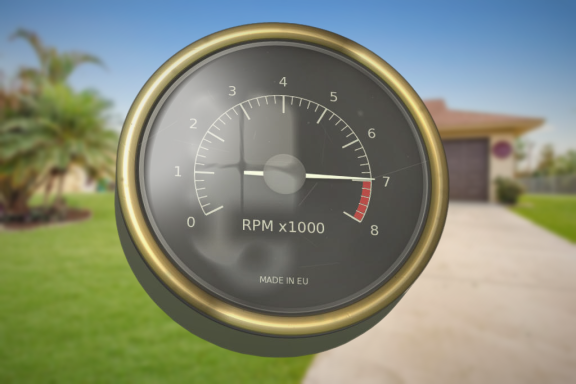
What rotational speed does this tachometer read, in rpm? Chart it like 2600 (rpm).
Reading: 7000 (rpm)
